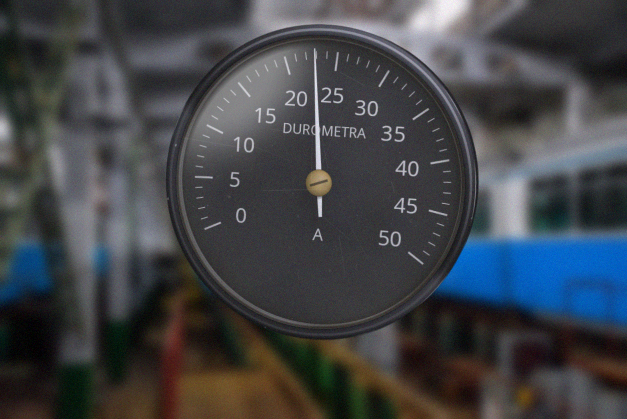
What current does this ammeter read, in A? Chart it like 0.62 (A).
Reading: 23 (A)
